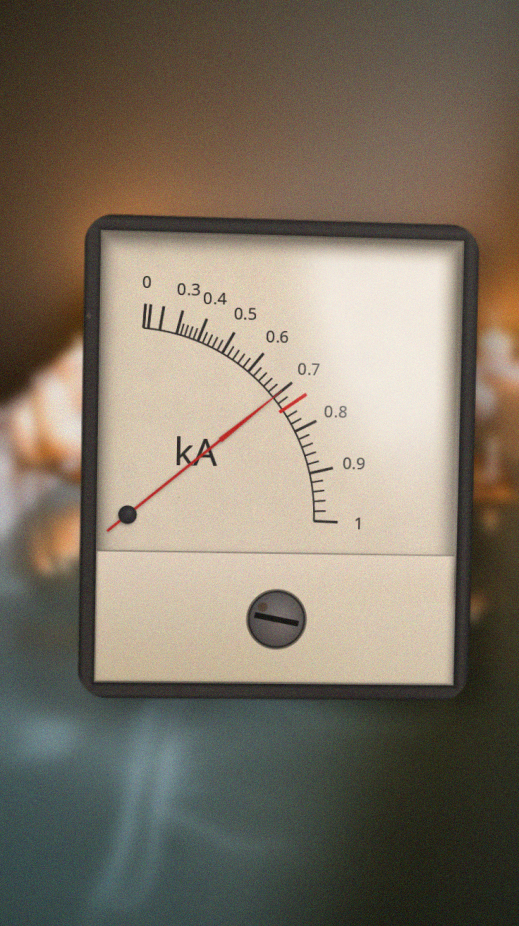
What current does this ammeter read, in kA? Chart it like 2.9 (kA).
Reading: 0.7 (kA)
